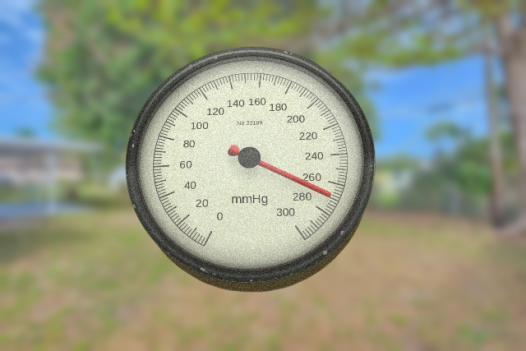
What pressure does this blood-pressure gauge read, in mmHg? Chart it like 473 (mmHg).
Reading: 270 (mmHg)
